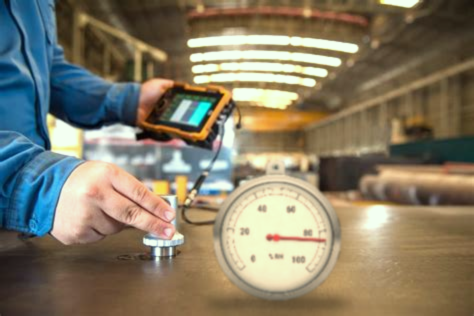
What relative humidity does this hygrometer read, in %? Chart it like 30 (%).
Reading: 84 (%)
